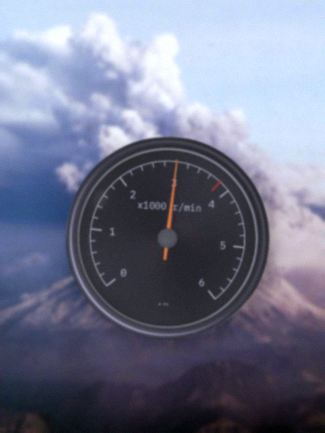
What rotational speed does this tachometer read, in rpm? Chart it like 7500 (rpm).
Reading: 3000 (rpm)
